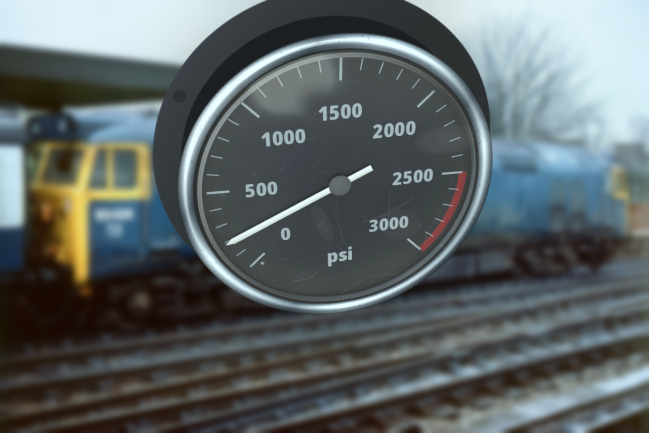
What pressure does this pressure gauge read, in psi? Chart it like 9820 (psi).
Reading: 200 (psi)
